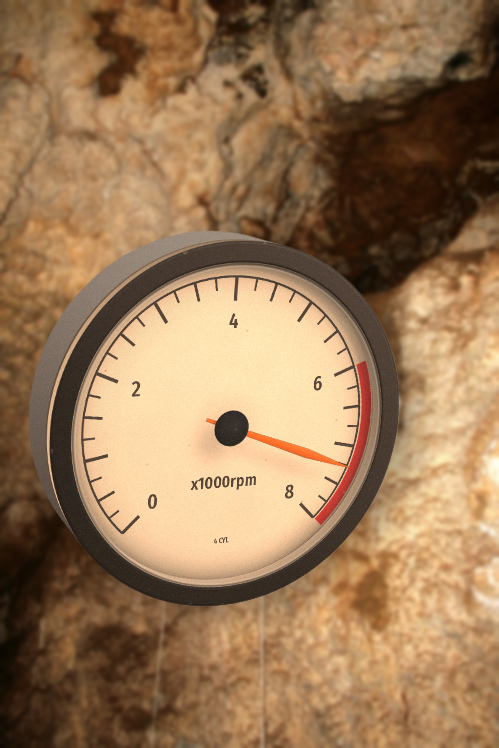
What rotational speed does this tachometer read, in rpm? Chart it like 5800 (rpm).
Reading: 7250 (rpm)
